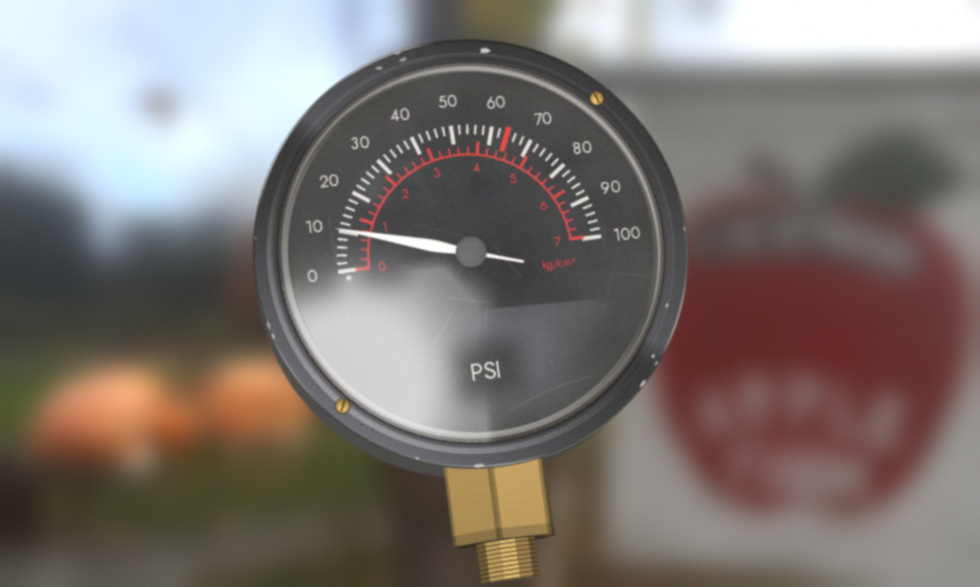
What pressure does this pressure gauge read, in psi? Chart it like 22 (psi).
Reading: 10 (psi)
